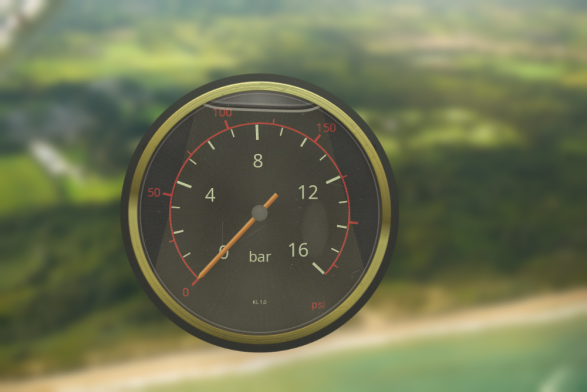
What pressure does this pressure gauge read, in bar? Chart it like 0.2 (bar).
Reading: 0 (bar)
